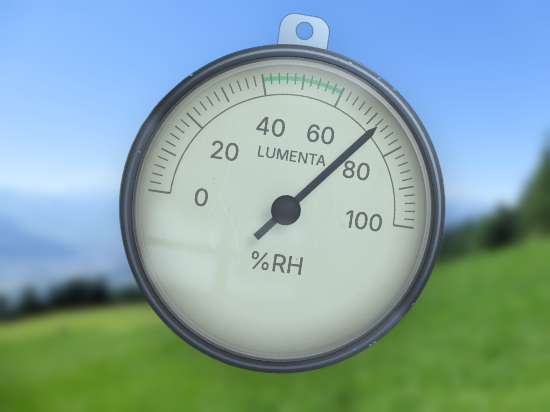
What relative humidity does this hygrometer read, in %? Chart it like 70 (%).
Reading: 72 (%)
